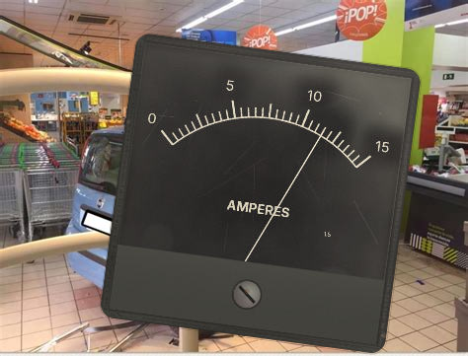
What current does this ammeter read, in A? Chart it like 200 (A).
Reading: 11.5 (A)
